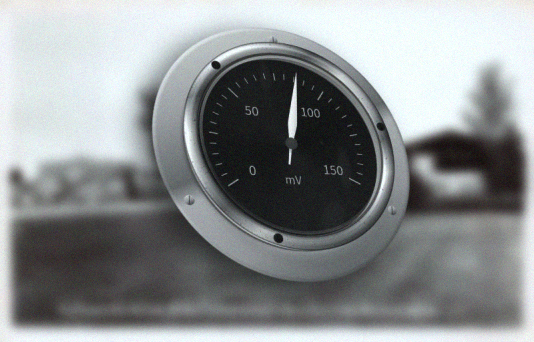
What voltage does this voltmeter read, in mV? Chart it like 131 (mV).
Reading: 85 (mV)
